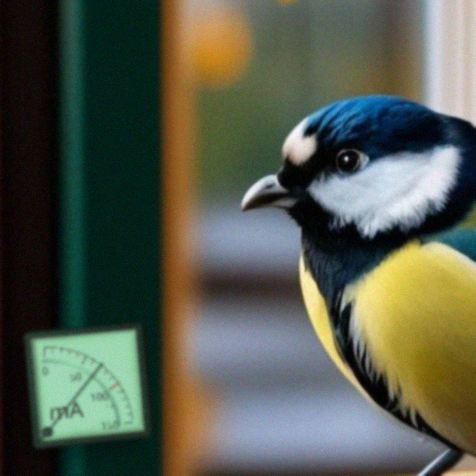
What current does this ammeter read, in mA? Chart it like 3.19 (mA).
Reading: 70 (mA)
